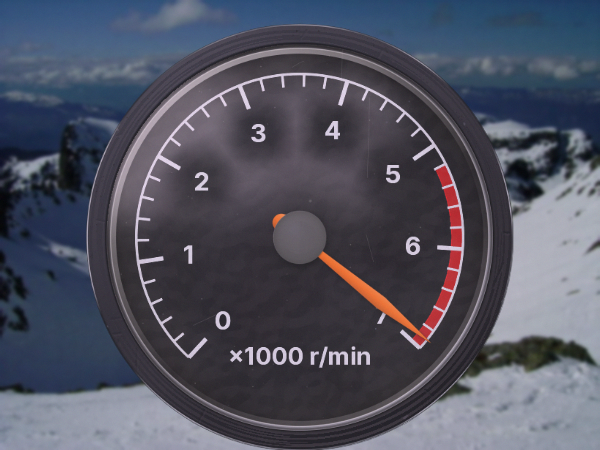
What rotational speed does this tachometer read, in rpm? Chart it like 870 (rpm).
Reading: 6900 (rpm)
